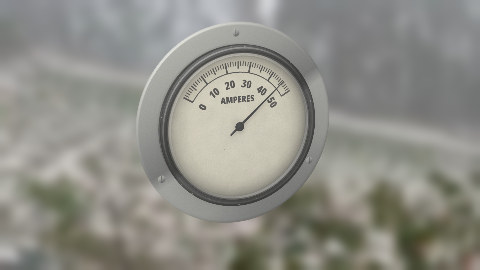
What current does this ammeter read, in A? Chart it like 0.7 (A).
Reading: 45 (A)
